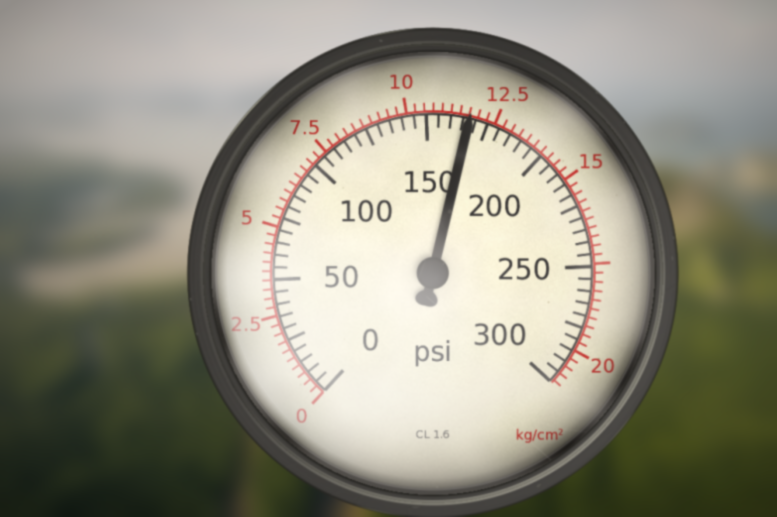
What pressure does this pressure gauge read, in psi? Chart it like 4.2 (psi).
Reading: 167.5 (psi)
